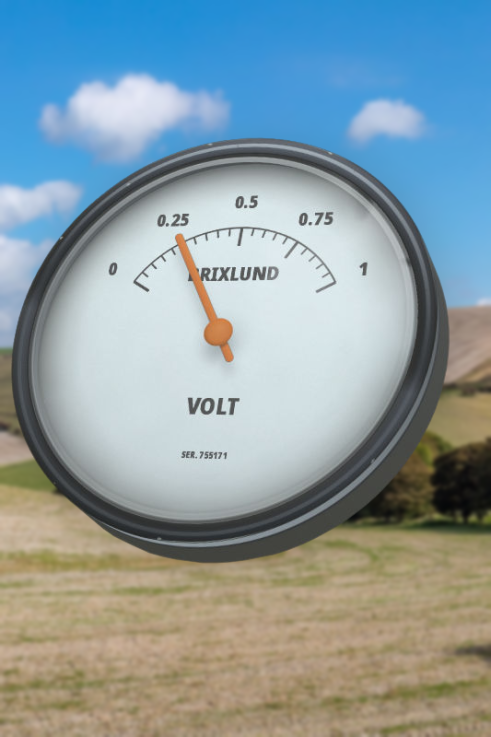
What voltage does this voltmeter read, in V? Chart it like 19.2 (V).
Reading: 0.25 (V)
